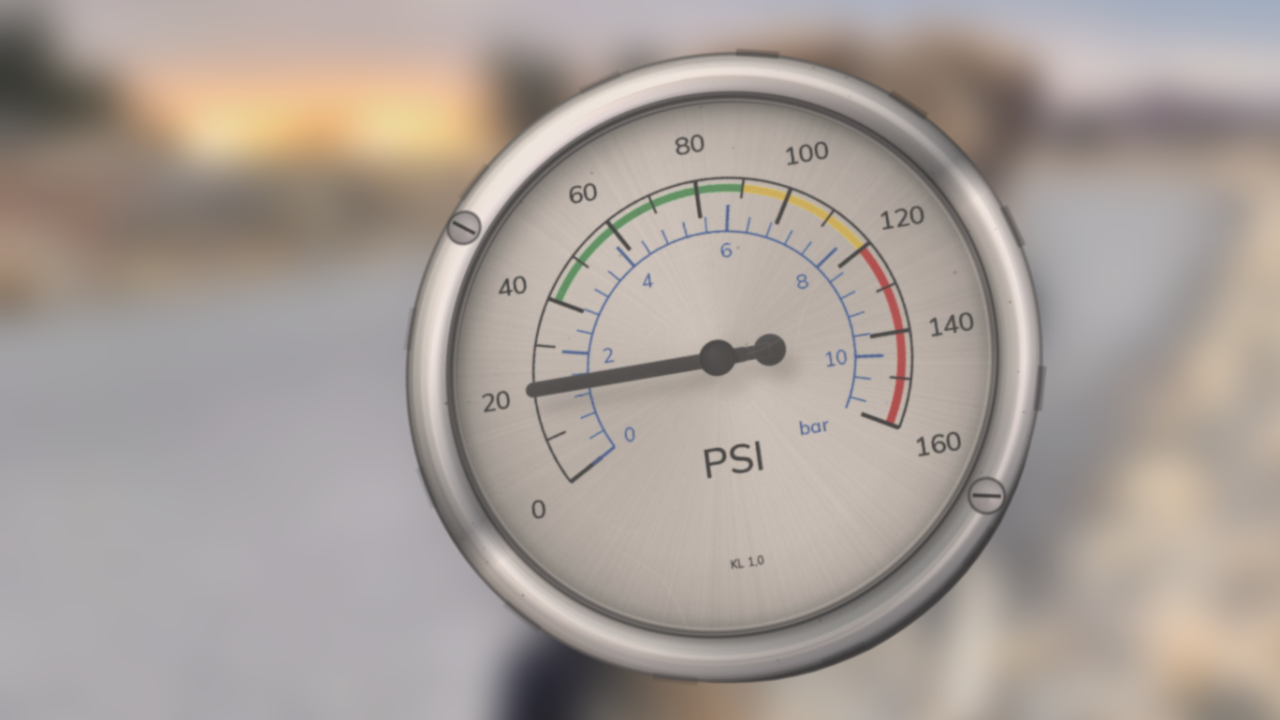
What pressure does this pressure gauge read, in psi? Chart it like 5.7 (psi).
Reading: 20 (psi)
